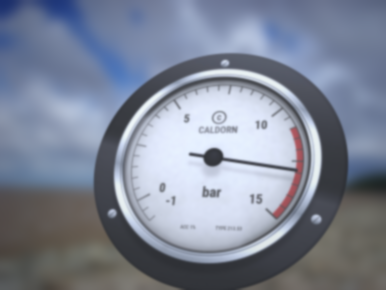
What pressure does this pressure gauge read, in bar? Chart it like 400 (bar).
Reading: 13 (bar)
